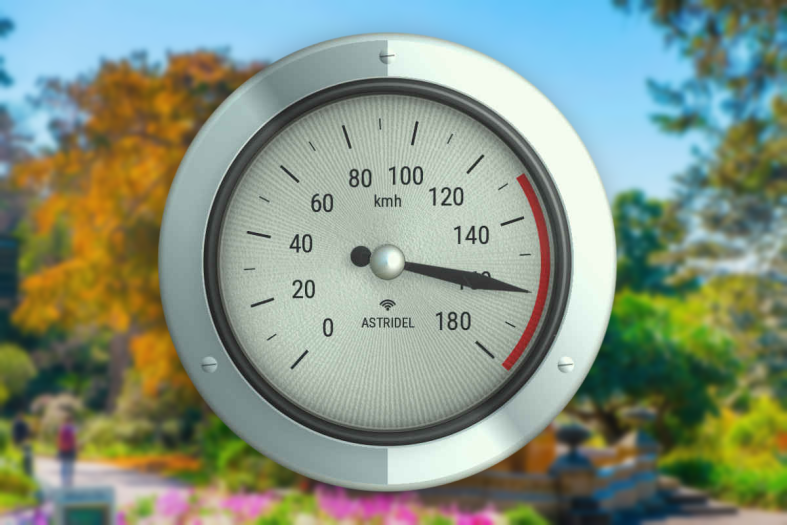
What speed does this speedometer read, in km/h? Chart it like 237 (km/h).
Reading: 160 (km/h)
